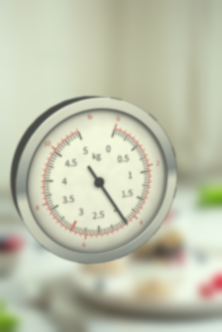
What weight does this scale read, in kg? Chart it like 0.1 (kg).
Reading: 2 (kg)
